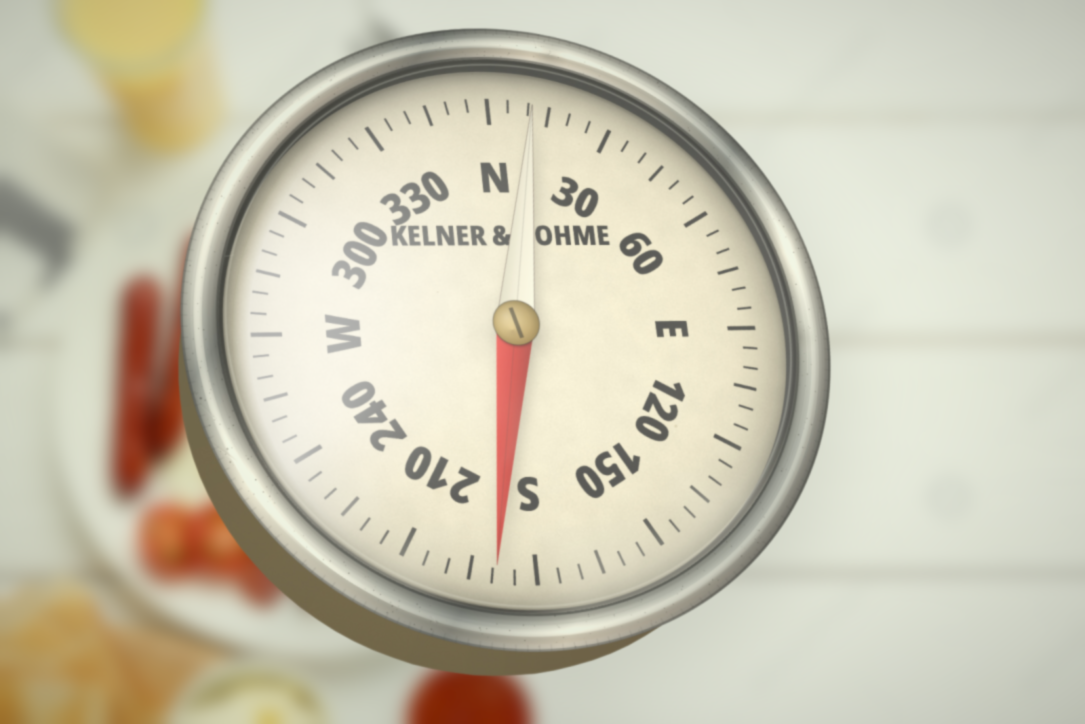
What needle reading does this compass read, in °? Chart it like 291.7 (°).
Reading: 190 (°)
